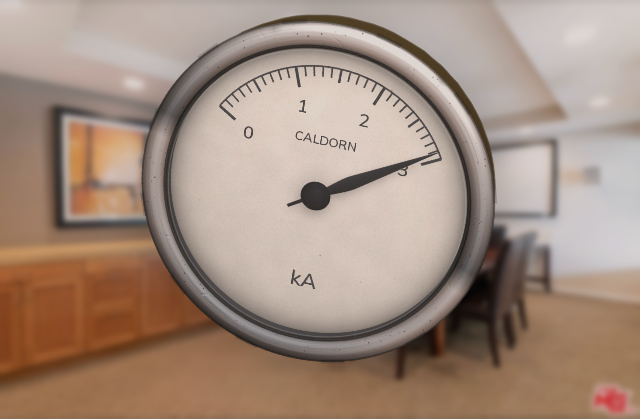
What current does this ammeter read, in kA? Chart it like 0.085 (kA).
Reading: 2.9 (kA)
